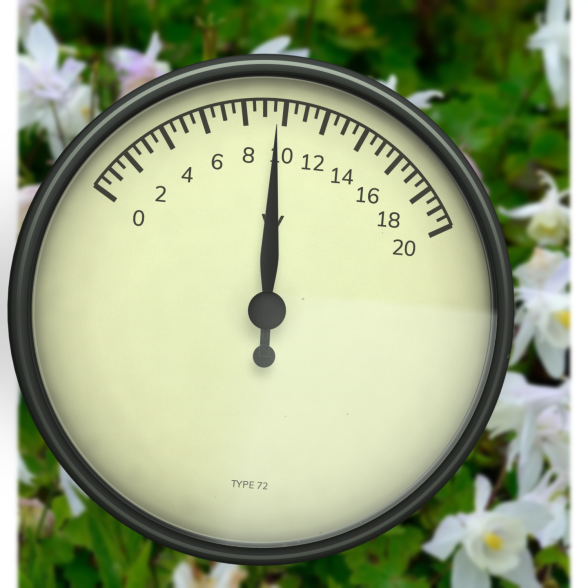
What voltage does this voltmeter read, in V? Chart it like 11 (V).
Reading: 9.5 (V)
